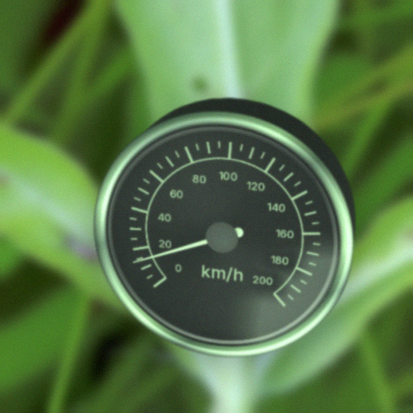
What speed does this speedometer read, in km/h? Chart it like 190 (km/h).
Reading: 15 (km/h)
